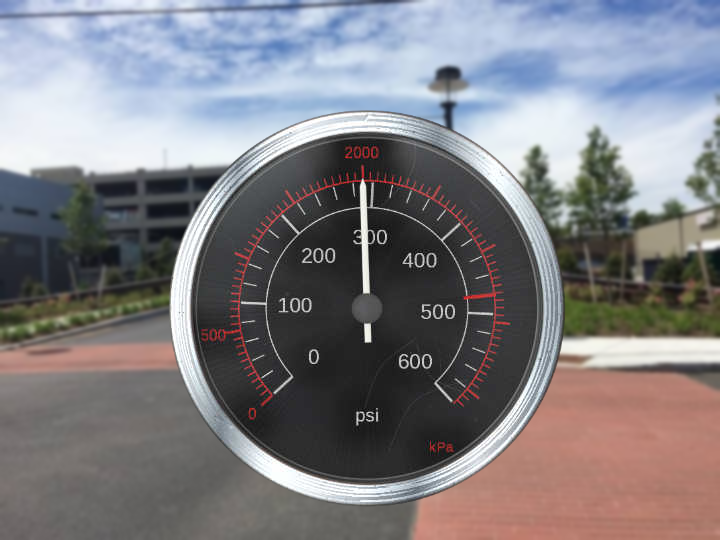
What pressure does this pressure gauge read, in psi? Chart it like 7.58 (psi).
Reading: 290 (psi)
